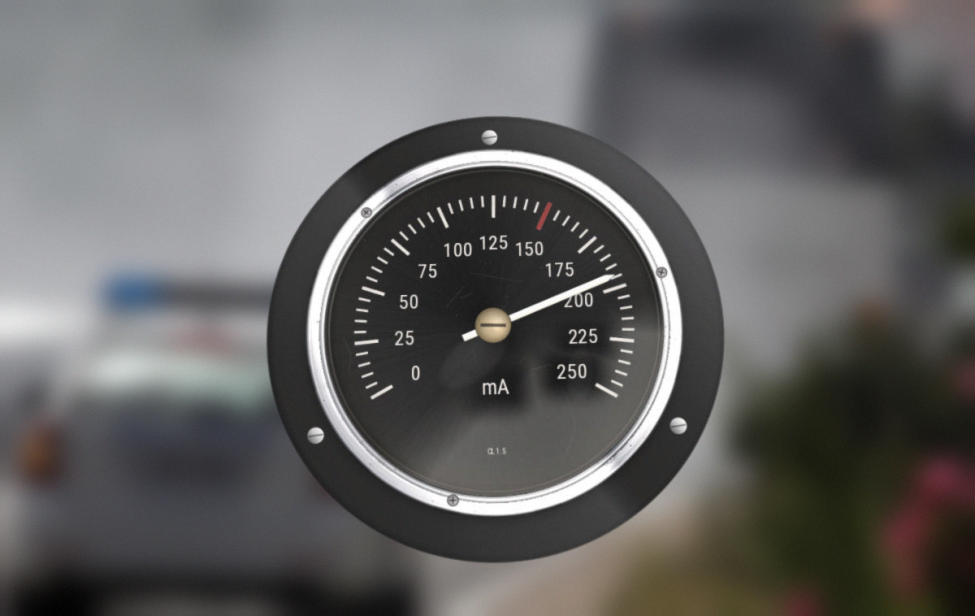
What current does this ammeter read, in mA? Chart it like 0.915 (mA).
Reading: 195 (mA)
